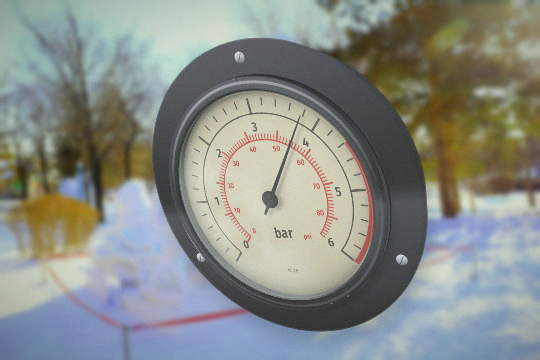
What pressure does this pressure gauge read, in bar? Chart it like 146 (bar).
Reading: 3.8 (bar)
